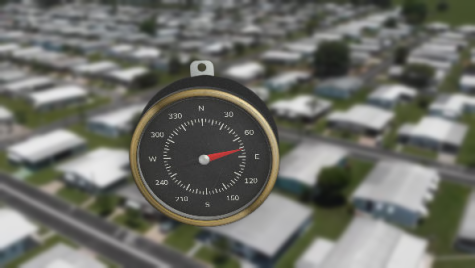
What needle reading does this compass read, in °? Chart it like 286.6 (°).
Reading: 75 (°)
